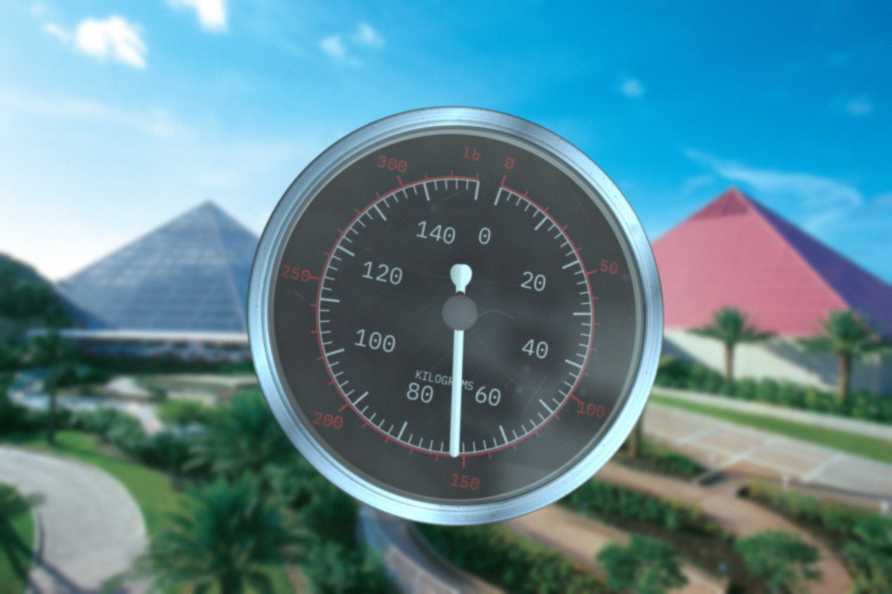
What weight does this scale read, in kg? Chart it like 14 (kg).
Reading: 70 (kg)
